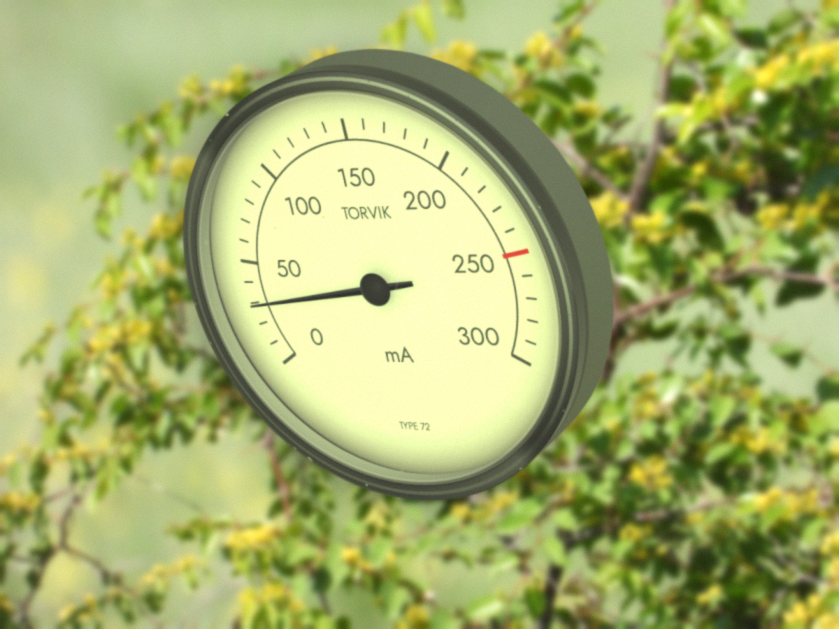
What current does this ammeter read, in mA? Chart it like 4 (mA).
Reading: 30 (mA)
